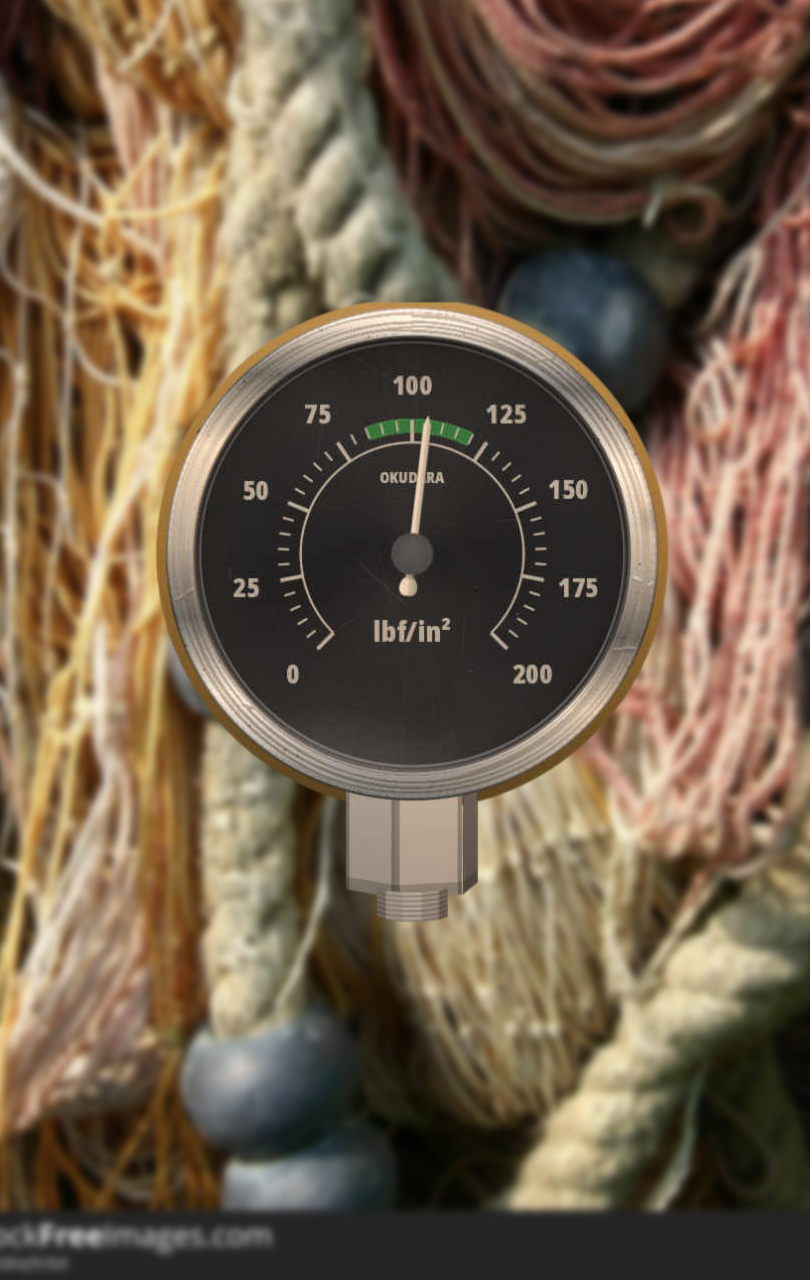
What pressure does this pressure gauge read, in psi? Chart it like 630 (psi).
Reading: 105 (psi)
